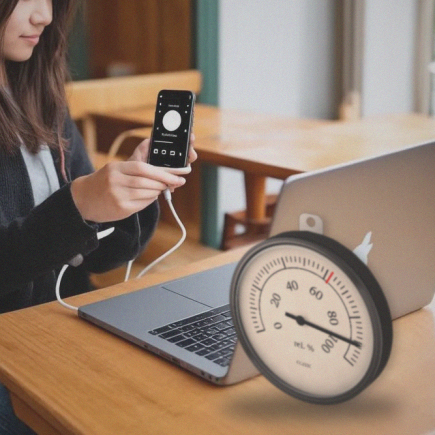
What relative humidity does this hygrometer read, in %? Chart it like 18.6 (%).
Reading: 90 (%)
